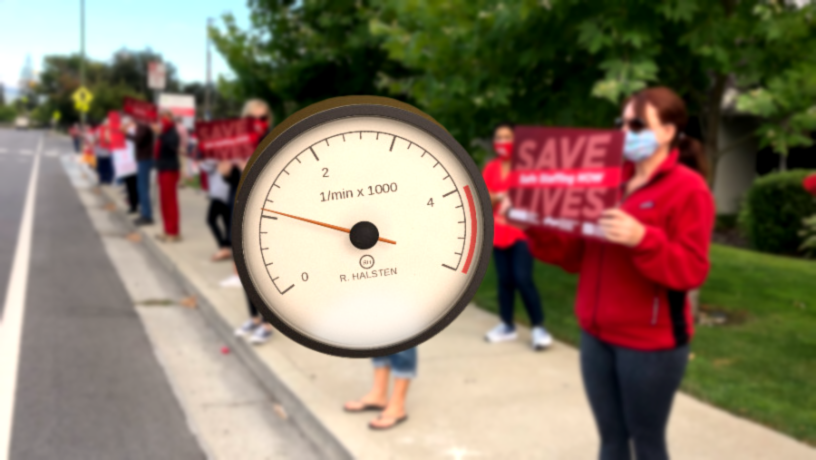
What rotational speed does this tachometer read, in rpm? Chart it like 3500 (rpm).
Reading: 1100 (rpm)
